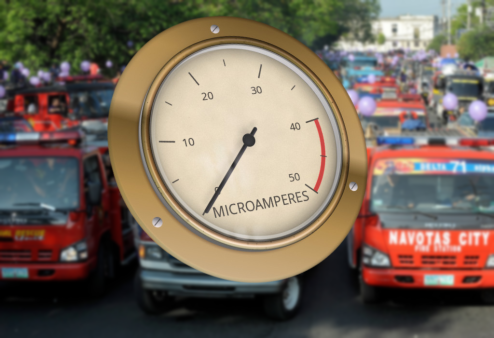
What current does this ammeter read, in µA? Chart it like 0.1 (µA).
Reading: 0 (µA)
